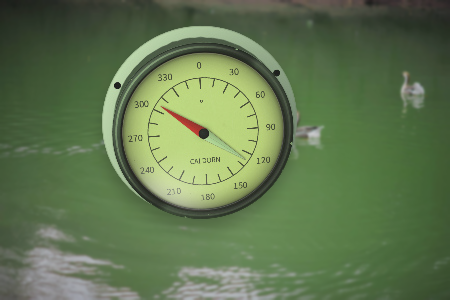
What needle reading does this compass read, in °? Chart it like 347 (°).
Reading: 307.5 (°)
